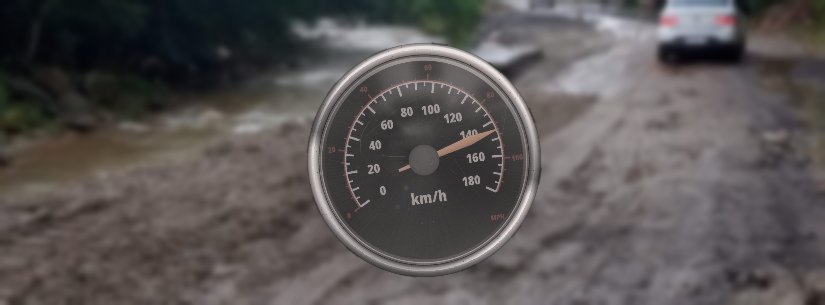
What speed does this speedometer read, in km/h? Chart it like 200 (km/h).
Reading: 145 (km/h)
